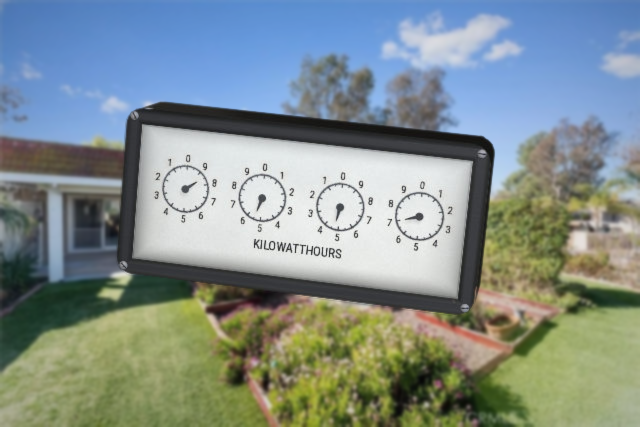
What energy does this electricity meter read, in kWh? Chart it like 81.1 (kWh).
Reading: 8547 (kWh)
